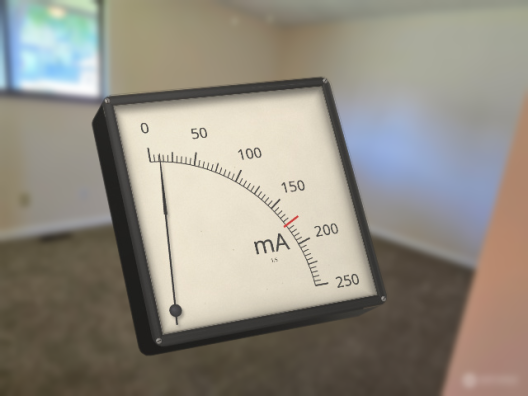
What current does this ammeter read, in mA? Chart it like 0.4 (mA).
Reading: 10 (mA)
